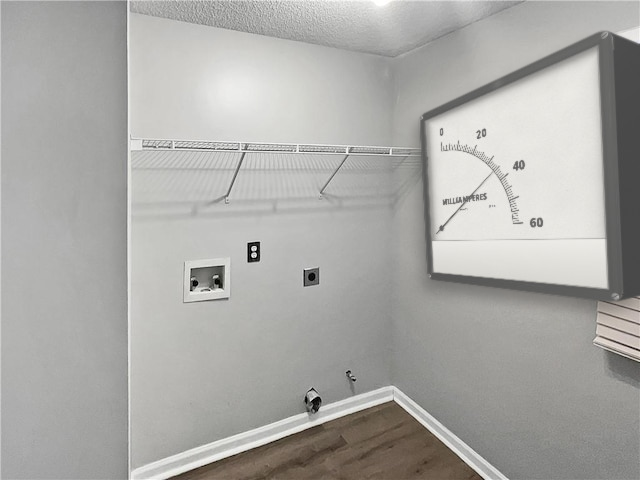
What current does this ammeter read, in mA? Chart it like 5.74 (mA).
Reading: 35 (mA)
